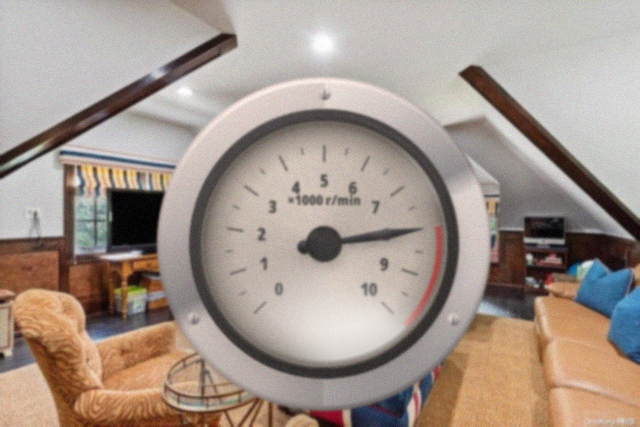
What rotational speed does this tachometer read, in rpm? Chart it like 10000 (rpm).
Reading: 8000 (rpm)
